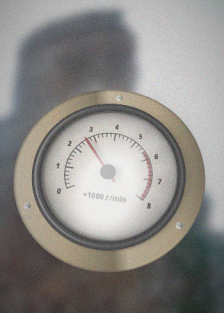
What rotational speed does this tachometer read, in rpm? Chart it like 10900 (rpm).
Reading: 2600 (rpm)
